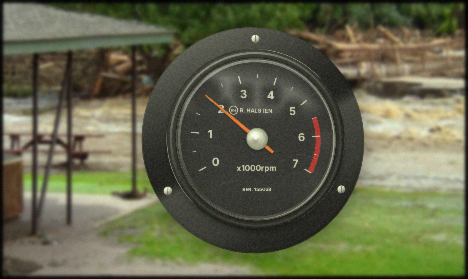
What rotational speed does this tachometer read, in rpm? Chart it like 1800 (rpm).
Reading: 2000 (rpm)
